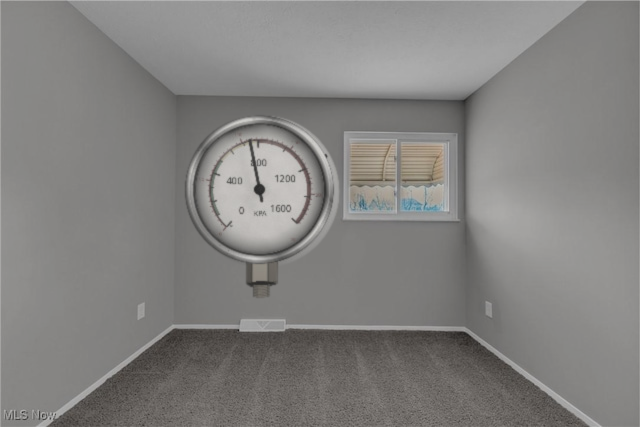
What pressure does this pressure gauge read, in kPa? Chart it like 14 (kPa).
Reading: 750 (kPa)
